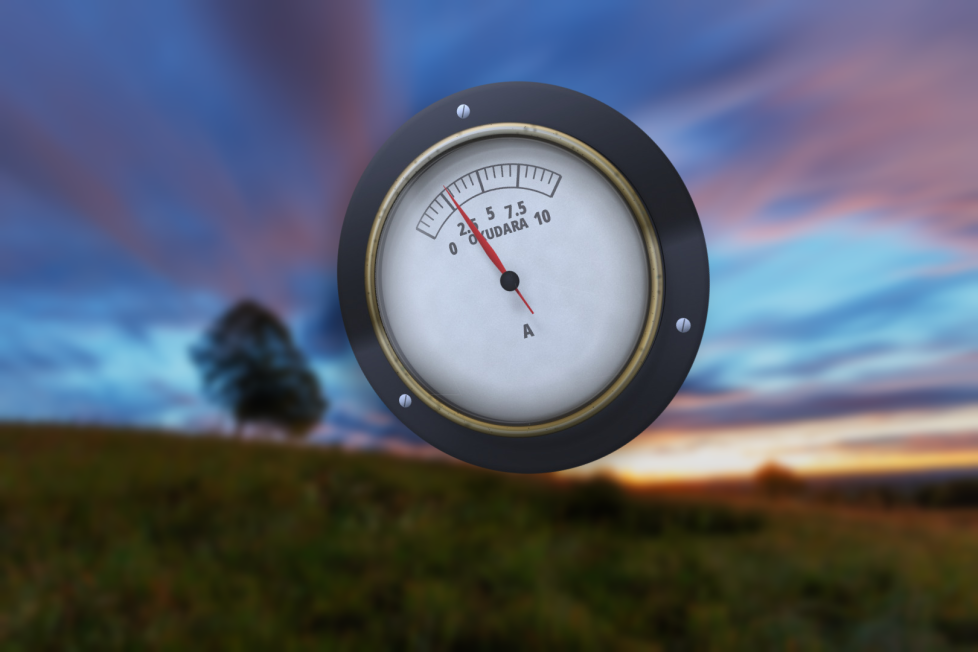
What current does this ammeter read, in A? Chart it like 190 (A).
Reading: 3 (A)
